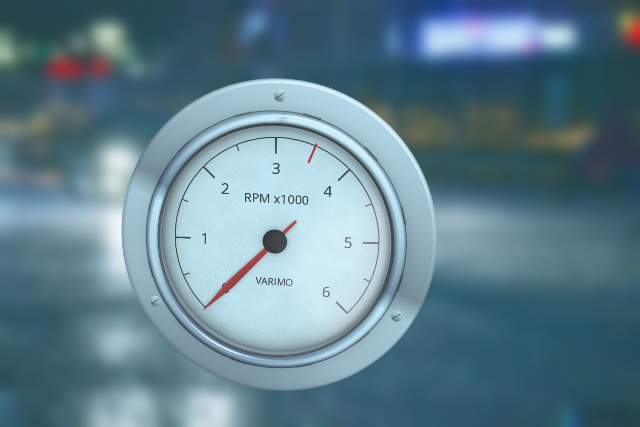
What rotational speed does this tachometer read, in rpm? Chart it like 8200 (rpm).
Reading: 0 (rpm)
